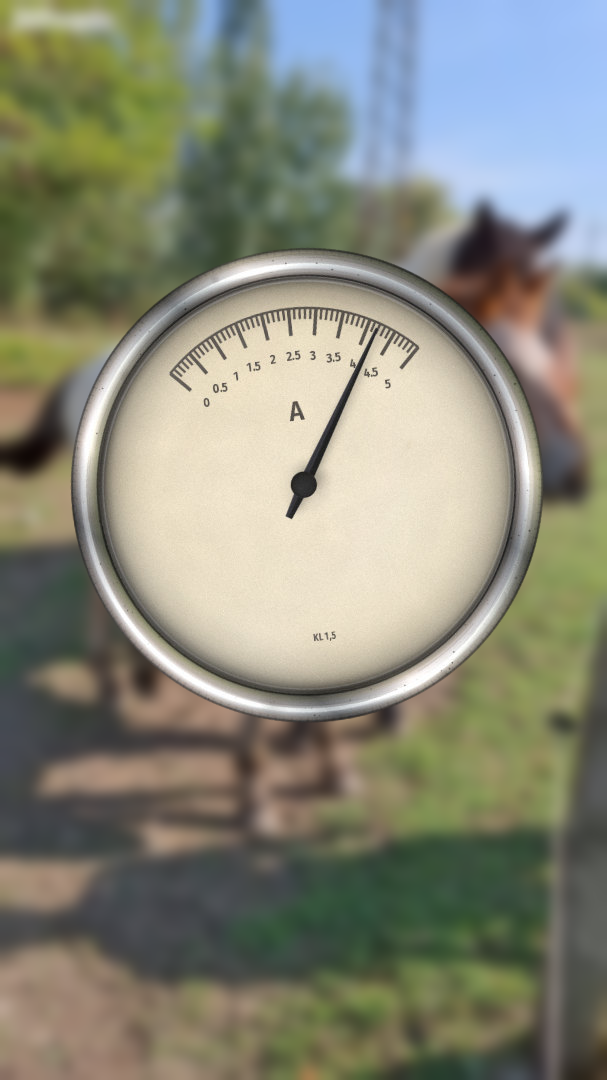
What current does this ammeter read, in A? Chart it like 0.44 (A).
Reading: 4.2 (A)
